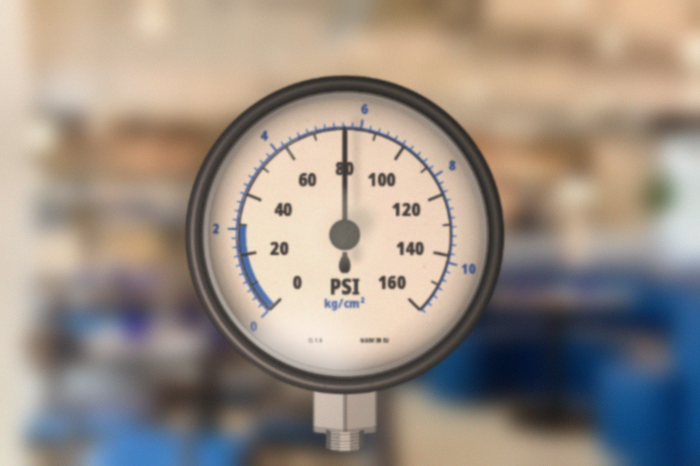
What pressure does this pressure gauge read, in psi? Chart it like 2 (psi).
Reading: 80 (psi)
